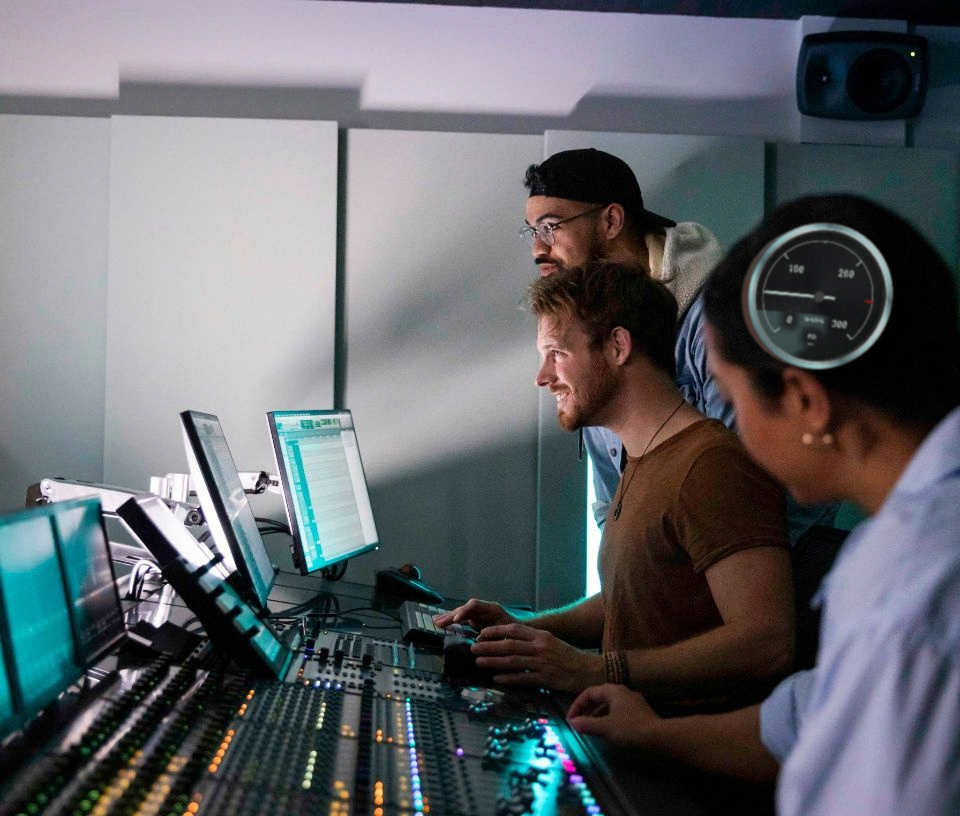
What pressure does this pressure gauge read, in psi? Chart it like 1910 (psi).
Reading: 50 (psi)
